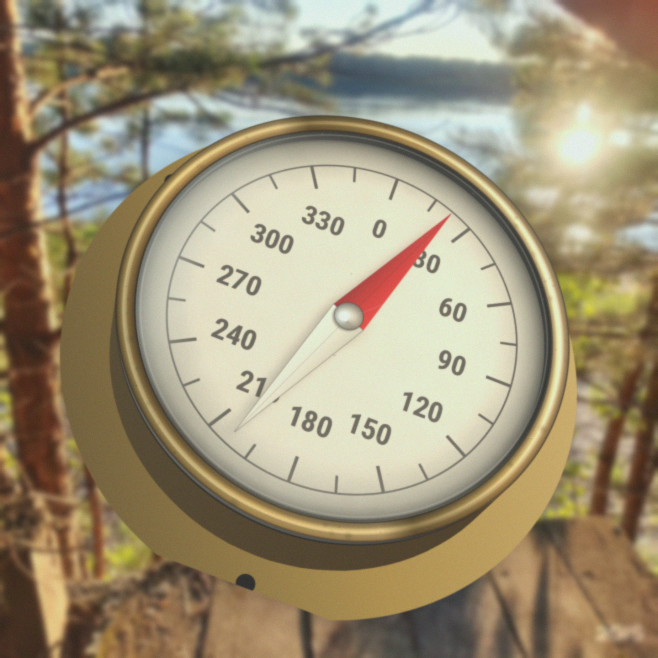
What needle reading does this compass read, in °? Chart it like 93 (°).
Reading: 22.5 (°)
